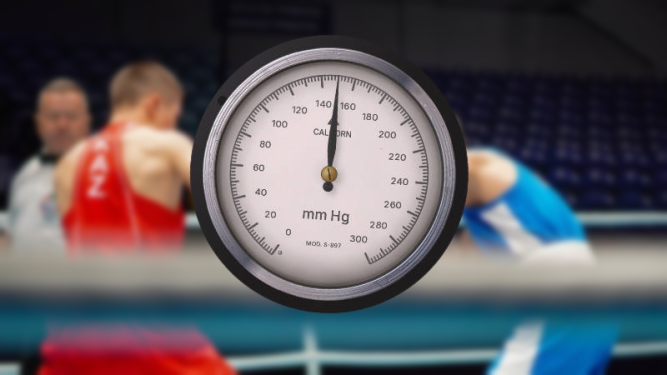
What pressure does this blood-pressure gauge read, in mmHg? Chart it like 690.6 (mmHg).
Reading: 150 (mmHg)
